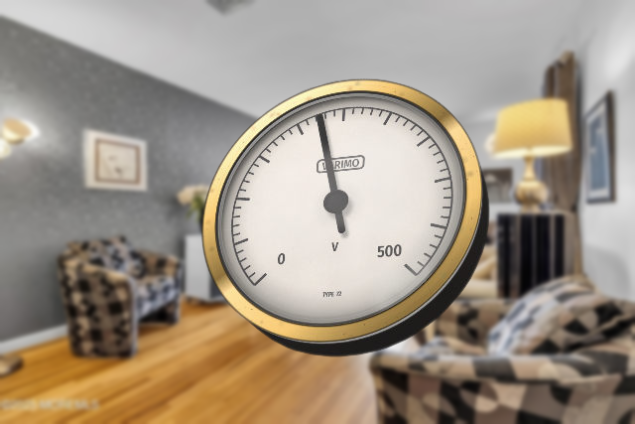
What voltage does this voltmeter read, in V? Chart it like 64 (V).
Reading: 225 (V)
